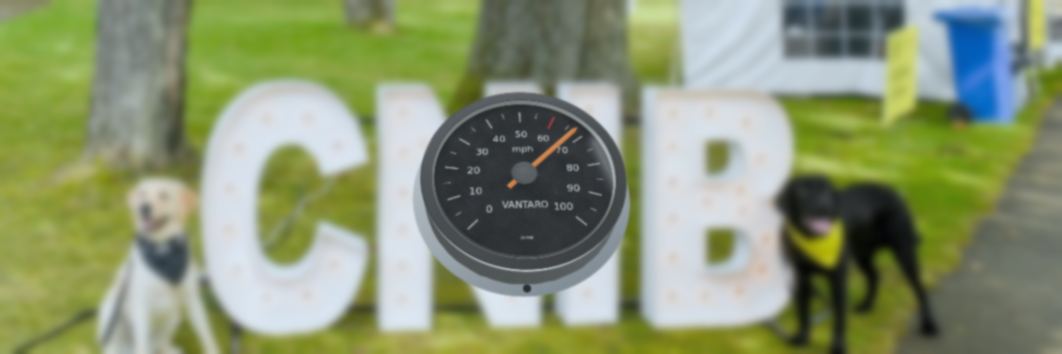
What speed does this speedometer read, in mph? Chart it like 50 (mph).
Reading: 67.5 (mph)
